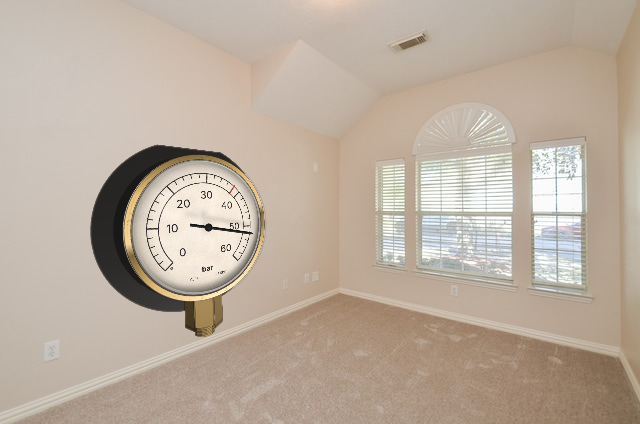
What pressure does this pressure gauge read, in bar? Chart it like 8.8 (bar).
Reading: 52 (bar)
